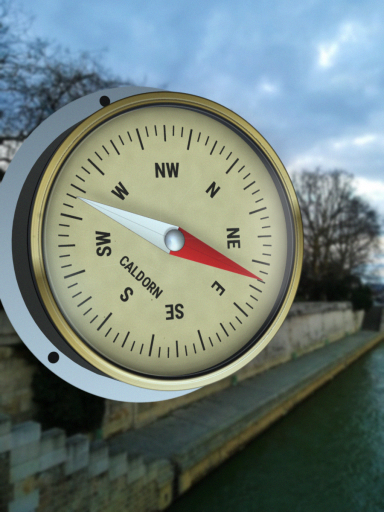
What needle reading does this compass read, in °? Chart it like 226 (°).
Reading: 70 (°)
